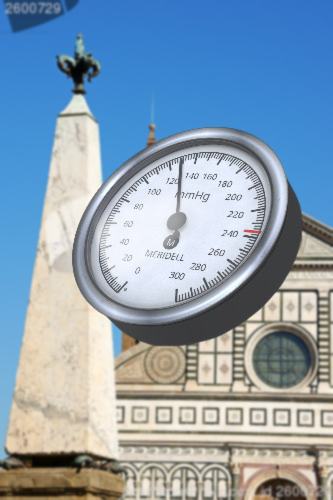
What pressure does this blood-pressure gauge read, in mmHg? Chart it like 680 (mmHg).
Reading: 130 (mmHg)
